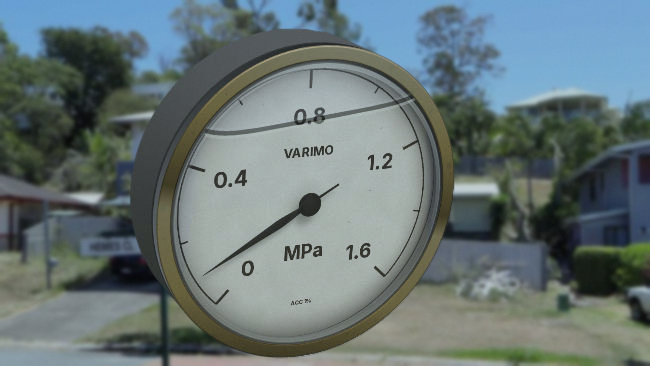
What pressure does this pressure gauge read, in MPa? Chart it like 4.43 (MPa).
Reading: 0.1 (MPa)
